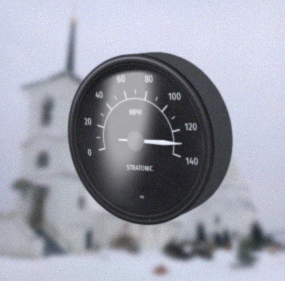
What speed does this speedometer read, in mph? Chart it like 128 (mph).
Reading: 130 (mph)
